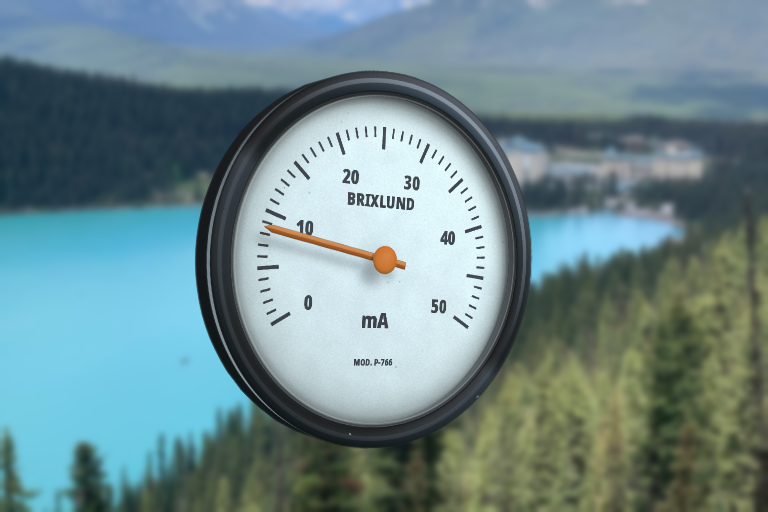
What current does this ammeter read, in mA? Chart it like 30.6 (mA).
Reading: 8.5 (mA)
